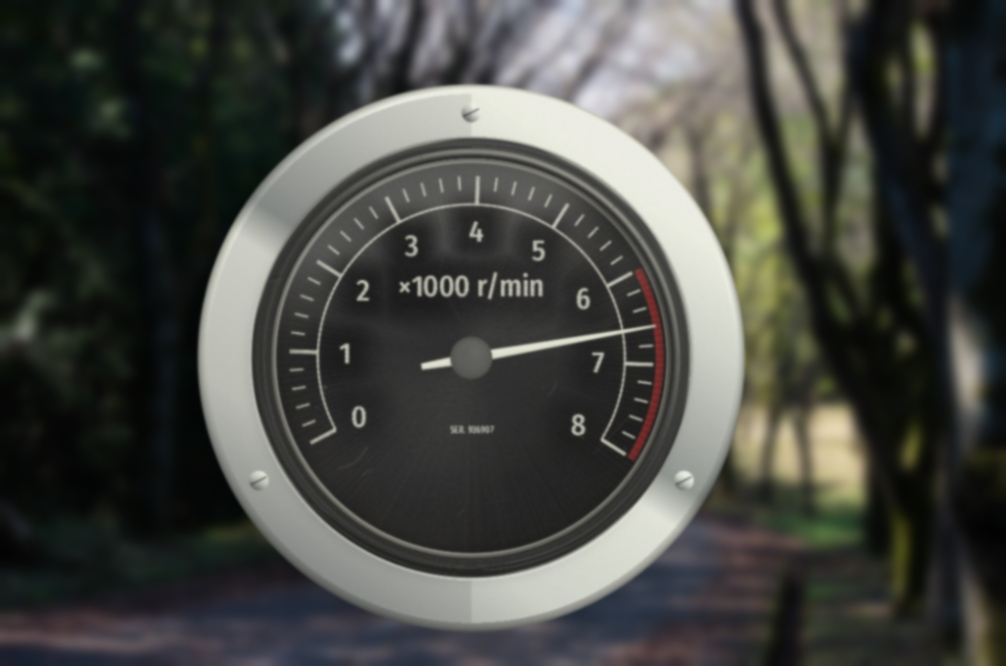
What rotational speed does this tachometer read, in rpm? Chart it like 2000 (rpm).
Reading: 6600 (rpm)
